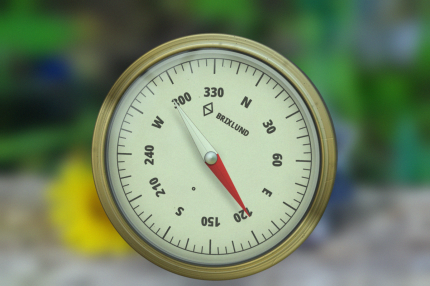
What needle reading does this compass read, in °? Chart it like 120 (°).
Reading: 115 (°)
